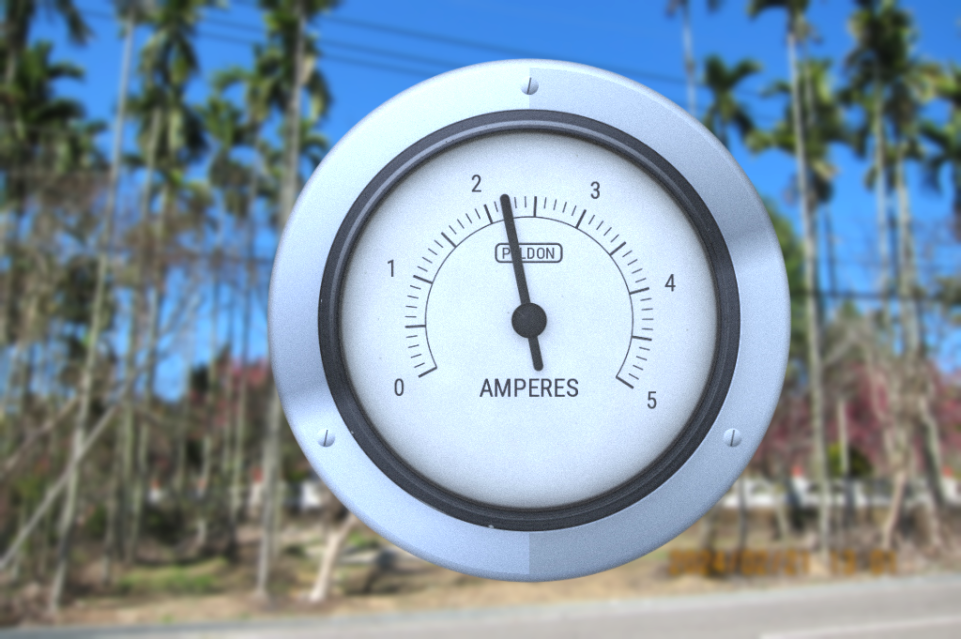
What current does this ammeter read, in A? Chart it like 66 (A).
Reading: 2.2 (A)
